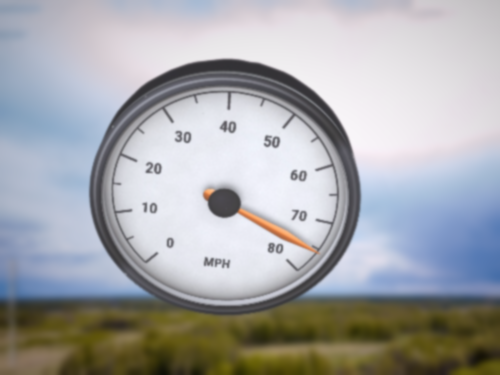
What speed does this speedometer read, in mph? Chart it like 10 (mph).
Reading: 75 (mph)
